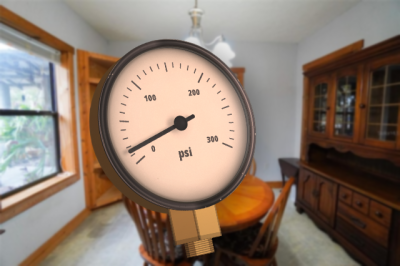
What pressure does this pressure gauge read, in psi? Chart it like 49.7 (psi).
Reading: 15 (psi)
